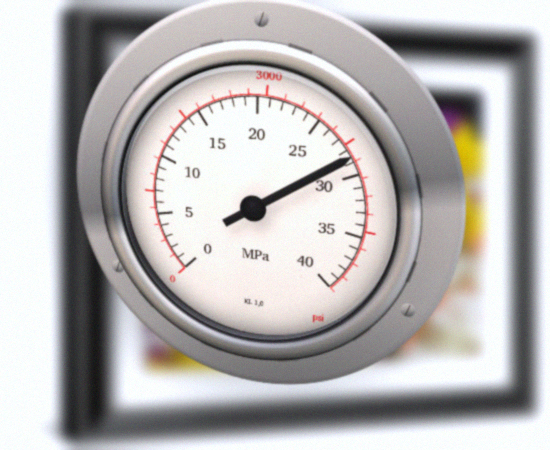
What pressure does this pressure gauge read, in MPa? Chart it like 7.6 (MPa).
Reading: 28.5 (MPa)
